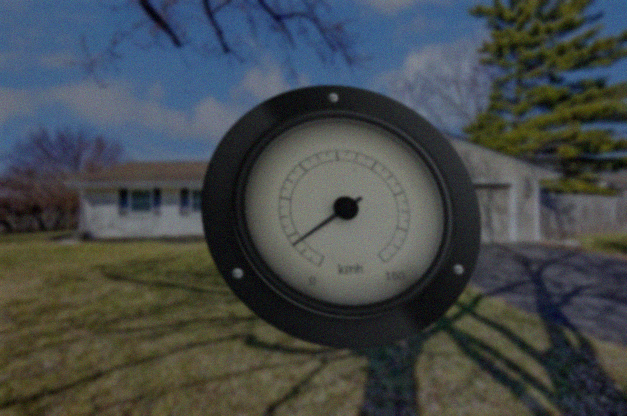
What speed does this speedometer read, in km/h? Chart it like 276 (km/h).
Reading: 15 (km/h)
